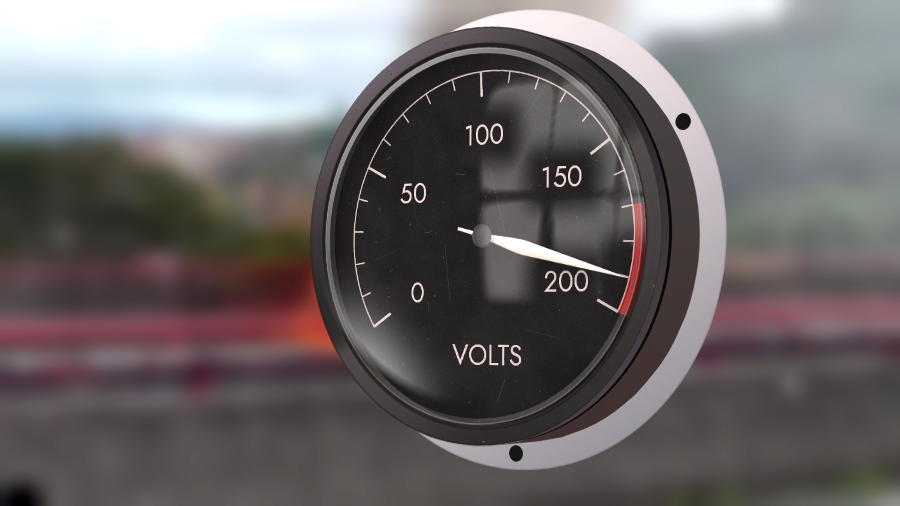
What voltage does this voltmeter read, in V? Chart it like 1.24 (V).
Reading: 190 (V)
